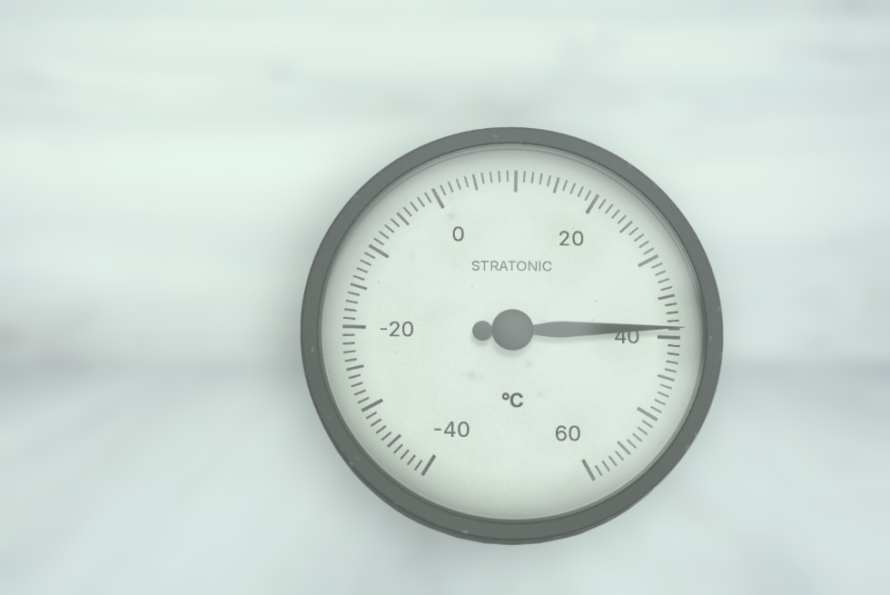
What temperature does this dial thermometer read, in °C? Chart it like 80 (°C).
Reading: 39 (°C)
